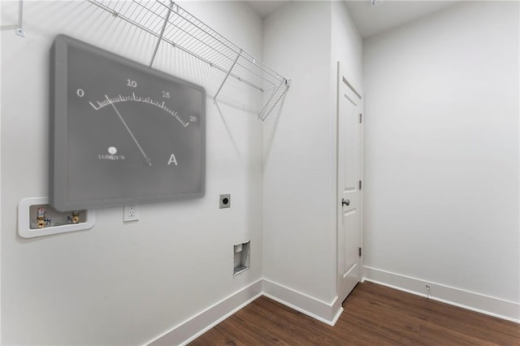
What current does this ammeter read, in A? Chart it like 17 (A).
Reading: 5 (A)
